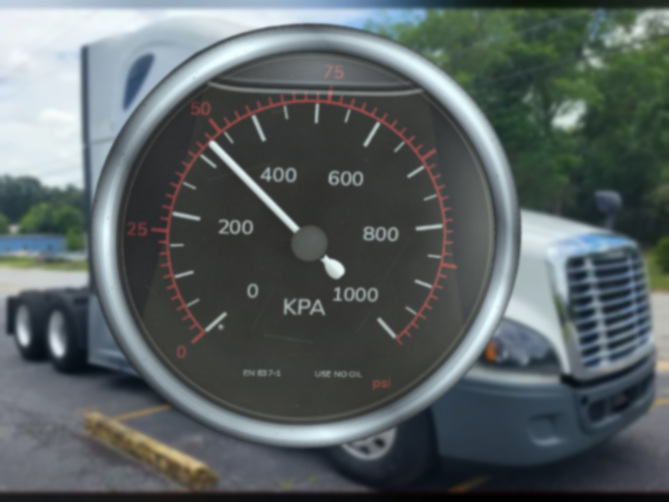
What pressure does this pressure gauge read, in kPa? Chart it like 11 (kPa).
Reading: 325 (kPa)
